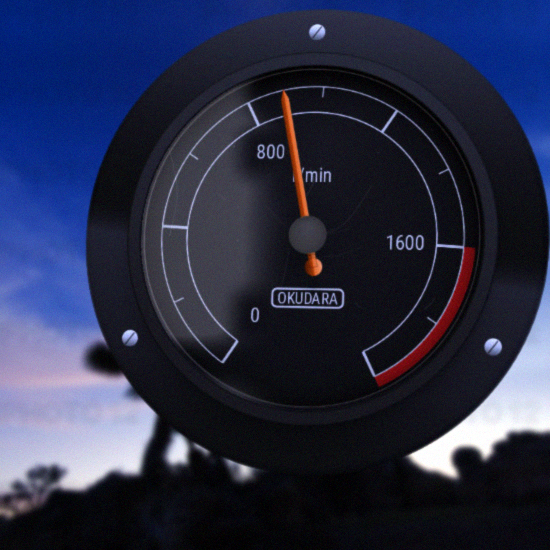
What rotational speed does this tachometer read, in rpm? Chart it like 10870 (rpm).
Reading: 900 (rpm)
